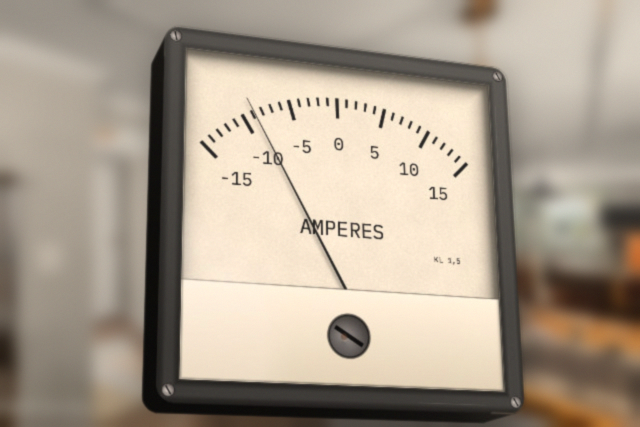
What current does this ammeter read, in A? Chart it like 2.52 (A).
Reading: -9 (A)
